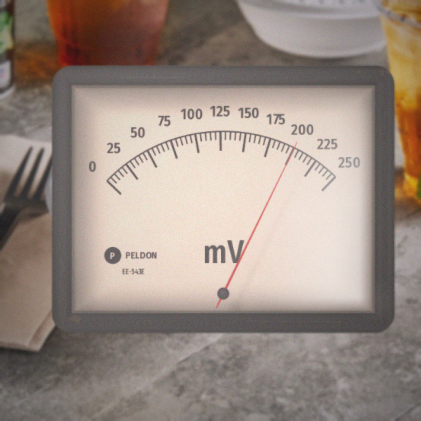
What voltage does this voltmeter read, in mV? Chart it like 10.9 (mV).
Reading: 200 (mV)
